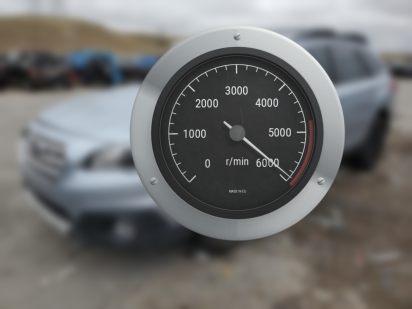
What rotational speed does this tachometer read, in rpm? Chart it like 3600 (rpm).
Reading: 5900 (rpm)
